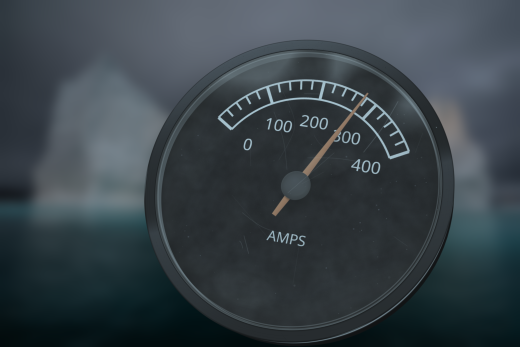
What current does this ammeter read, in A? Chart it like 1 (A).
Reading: 280 (A)
